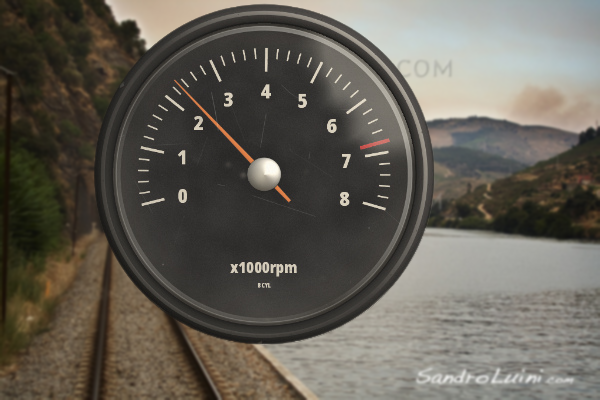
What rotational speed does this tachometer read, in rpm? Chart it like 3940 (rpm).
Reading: 2300 (rpm)
